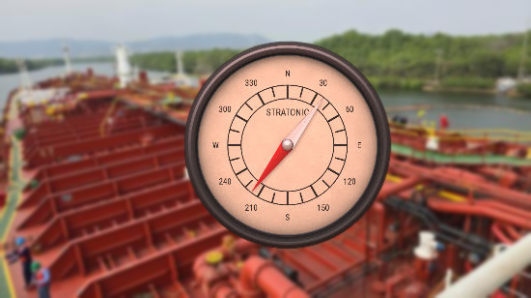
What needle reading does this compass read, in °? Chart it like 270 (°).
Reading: 217.5 (°)
